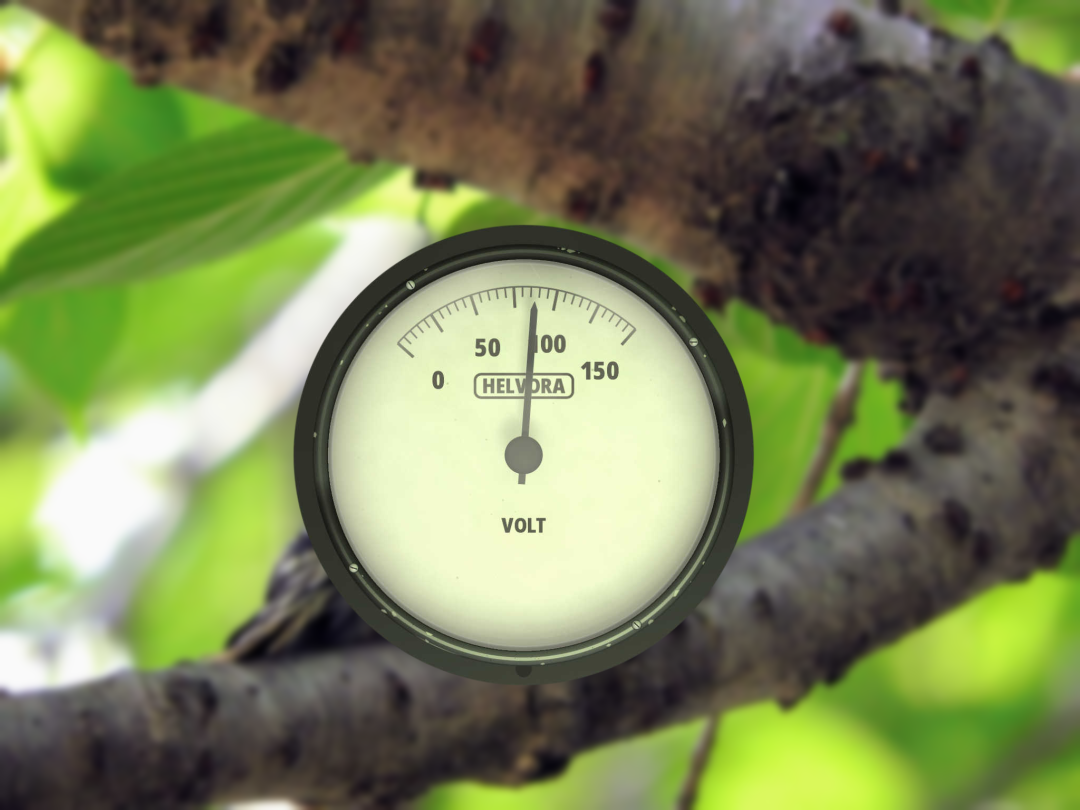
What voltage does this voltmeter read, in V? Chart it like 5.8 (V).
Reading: 87.5 (V)
